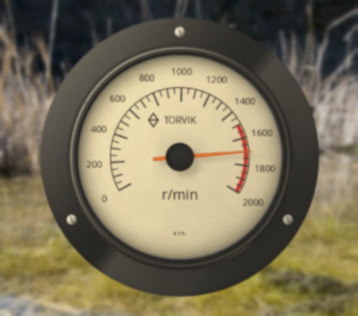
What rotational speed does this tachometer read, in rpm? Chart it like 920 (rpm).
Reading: 1700 (rpm)
